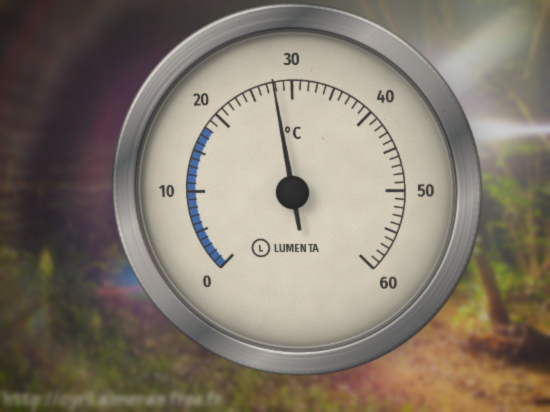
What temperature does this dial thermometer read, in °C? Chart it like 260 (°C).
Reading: 28 (°C)
